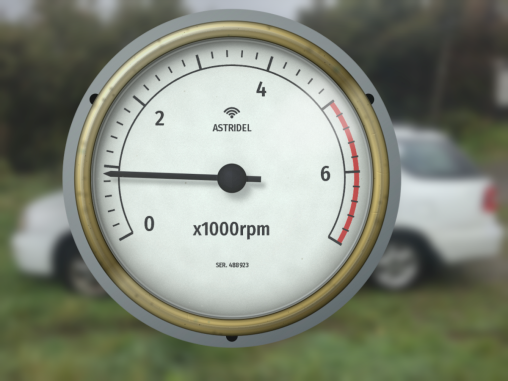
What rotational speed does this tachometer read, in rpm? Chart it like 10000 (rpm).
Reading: 900 (rpm)
